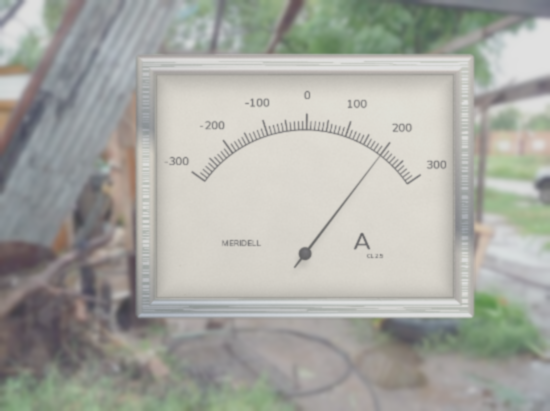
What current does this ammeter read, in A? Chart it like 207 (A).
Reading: 200 (A)
